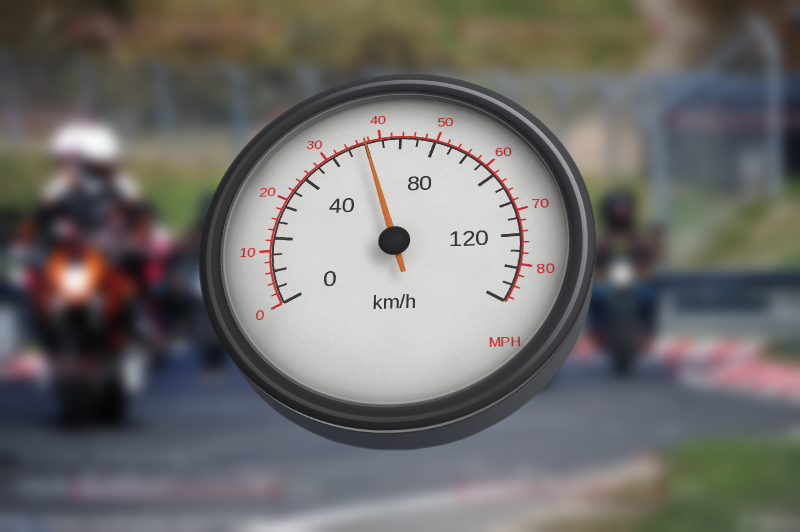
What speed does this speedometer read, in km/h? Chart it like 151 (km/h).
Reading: 60 (km/h)
